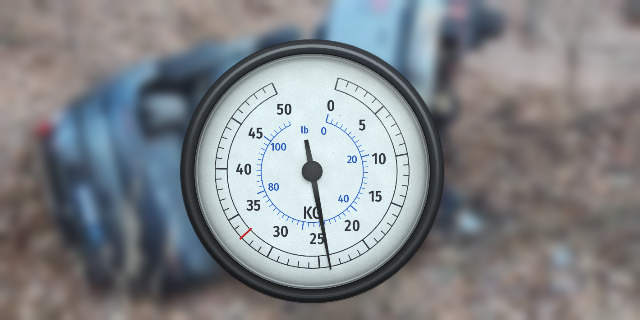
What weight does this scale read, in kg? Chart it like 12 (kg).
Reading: 24 (kg)
